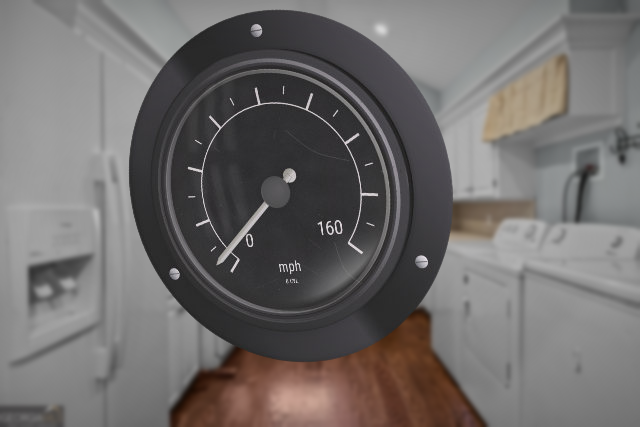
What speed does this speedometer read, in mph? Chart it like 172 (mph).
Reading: 5 (mph)
